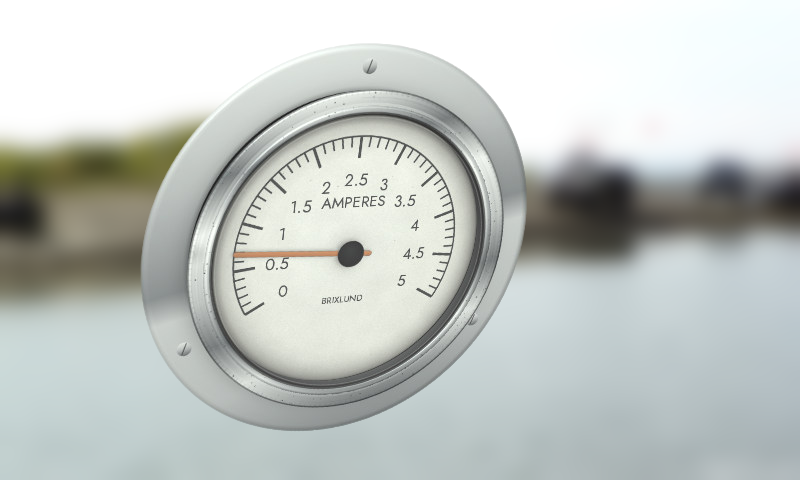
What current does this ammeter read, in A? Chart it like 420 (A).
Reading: 0.7 (A)
